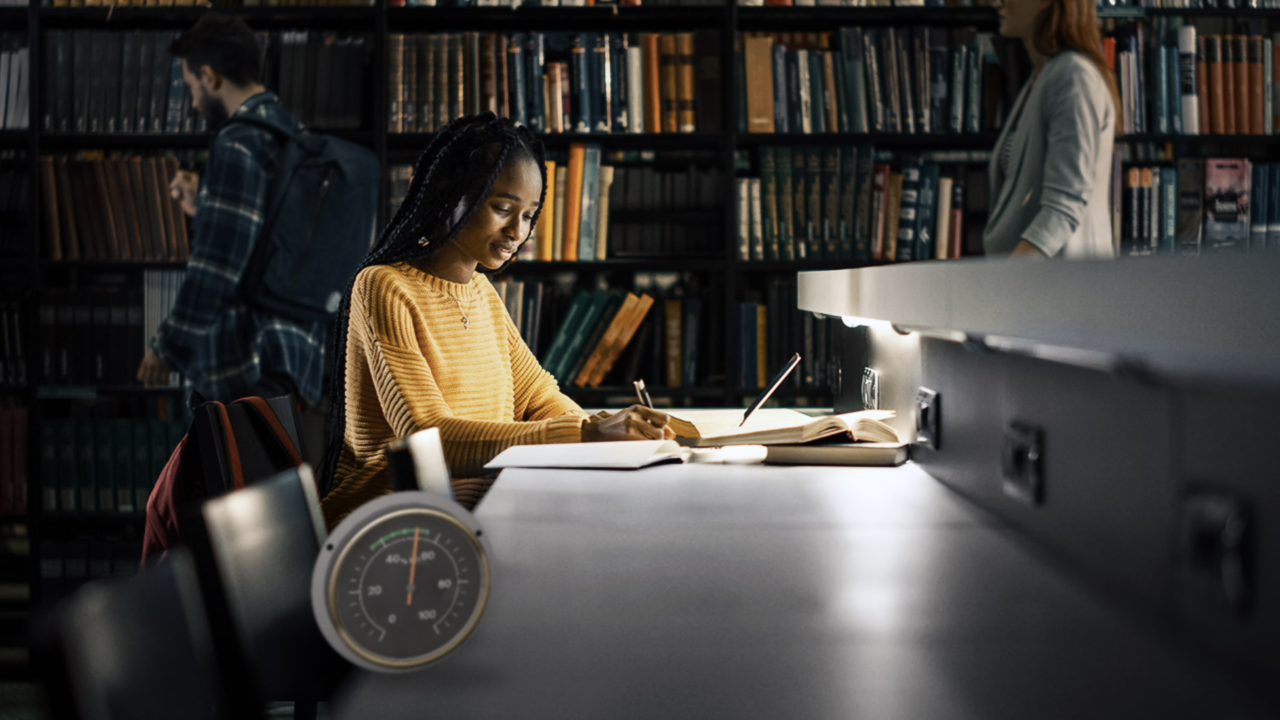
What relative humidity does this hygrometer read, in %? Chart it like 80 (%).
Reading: 52 (%)
